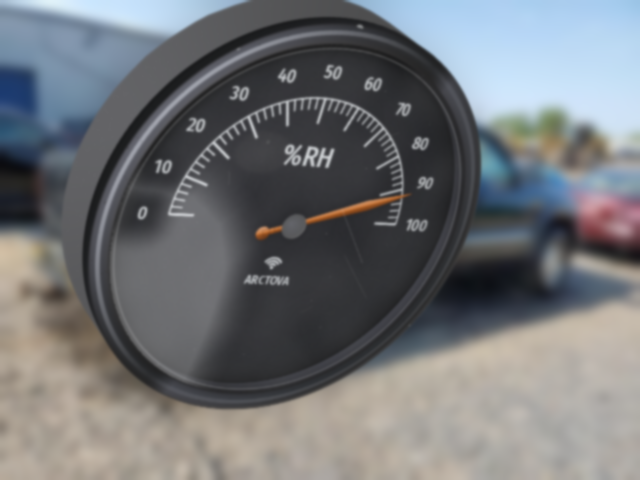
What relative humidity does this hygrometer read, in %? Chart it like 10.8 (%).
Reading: 90 (%)
